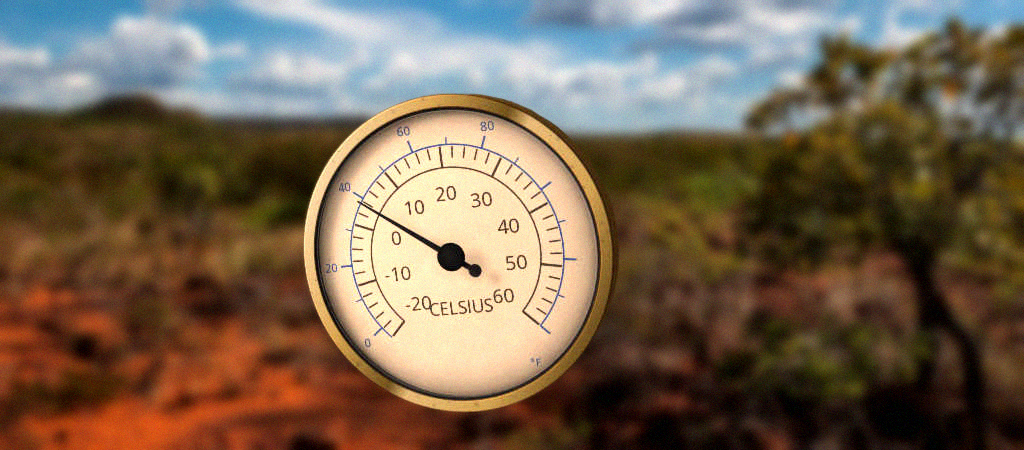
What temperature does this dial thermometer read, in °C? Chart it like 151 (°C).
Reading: 4 (°C)
